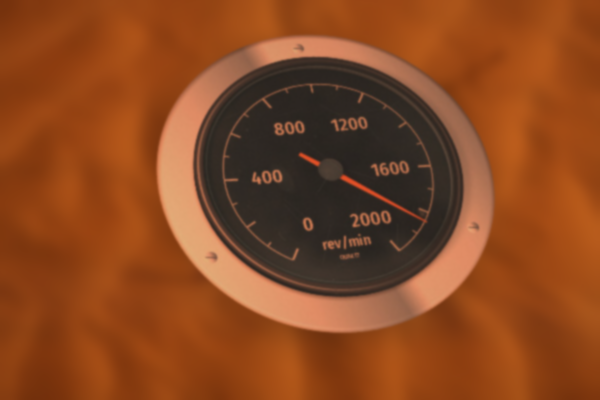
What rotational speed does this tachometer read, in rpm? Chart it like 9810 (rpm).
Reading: 1850 (rpm)
